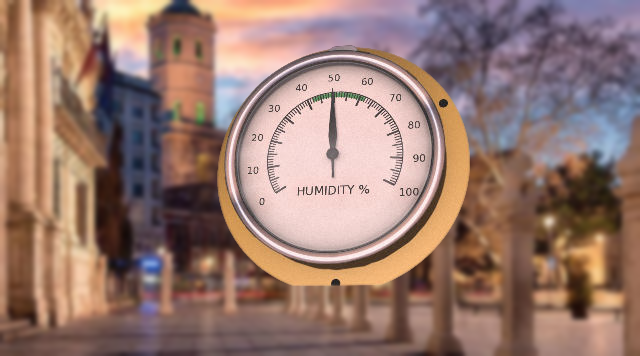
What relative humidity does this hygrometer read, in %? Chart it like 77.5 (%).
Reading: 50 (%)
